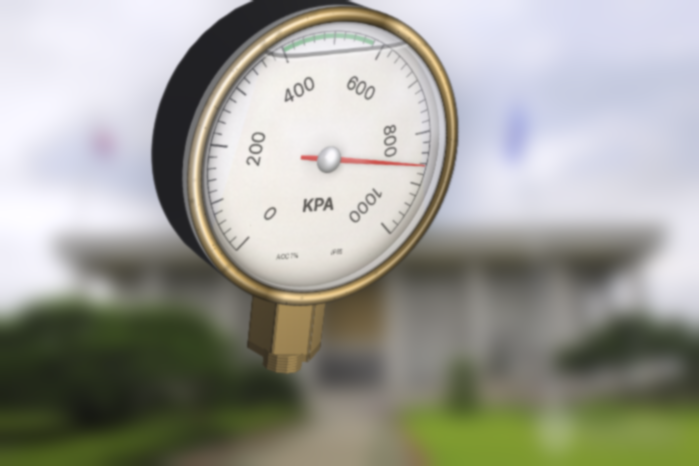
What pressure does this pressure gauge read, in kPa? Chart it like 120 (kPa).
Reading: 860 (kPa)
